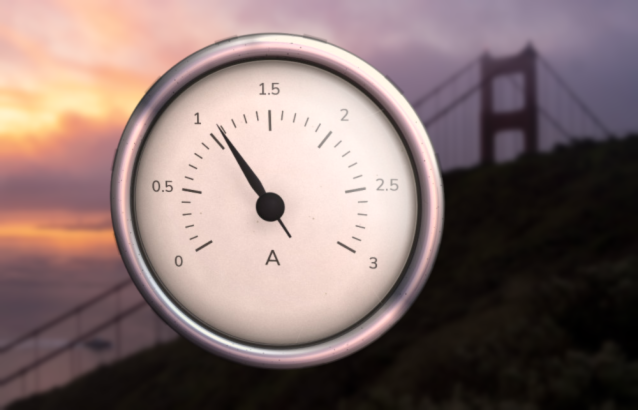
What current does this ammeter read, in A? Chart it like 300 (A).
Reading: 1.1 (A)
